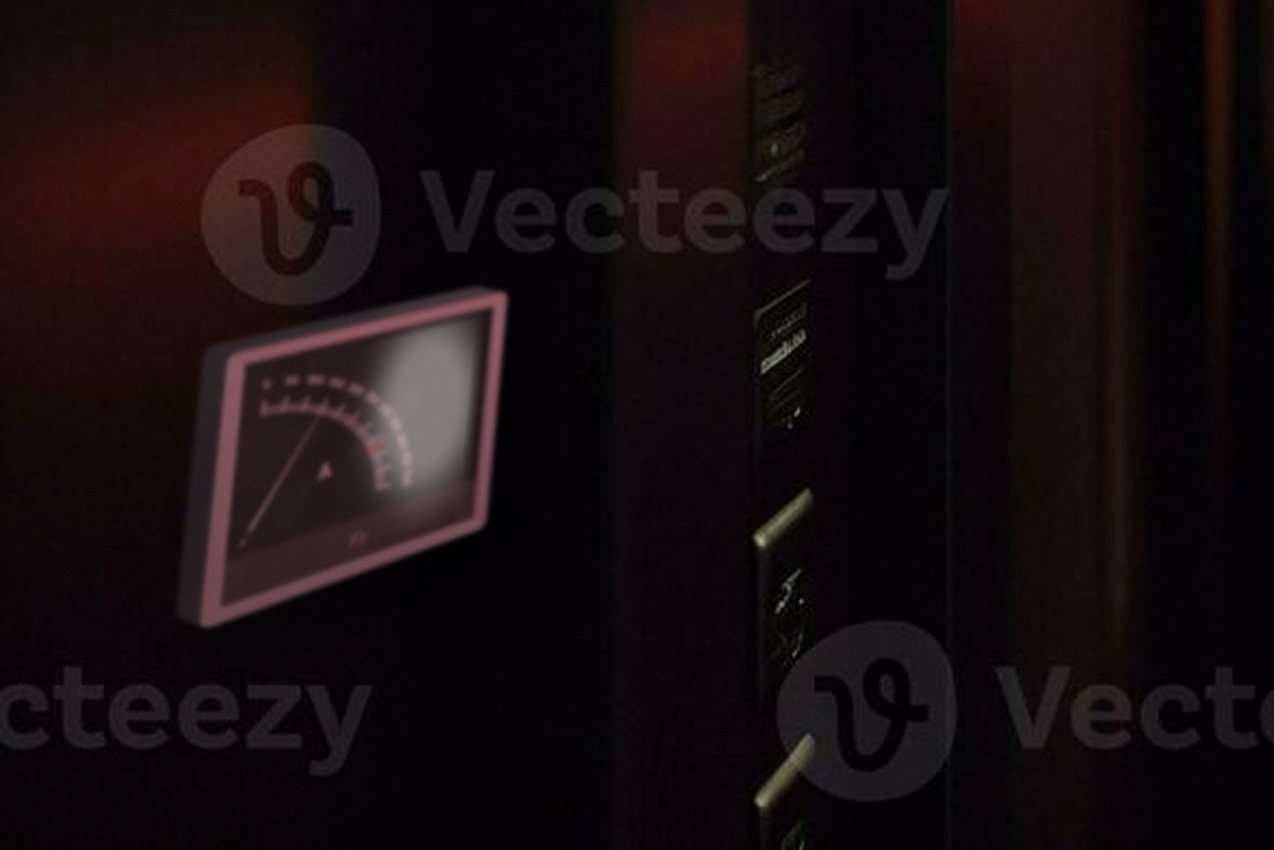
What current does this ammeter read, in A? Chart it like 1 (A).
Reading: 150 (A)
